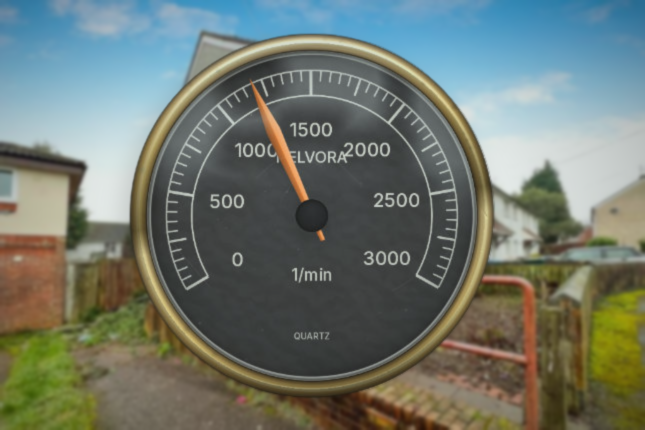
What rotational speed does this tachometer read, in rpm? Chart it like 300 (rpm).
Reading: 1200 (rpm)
